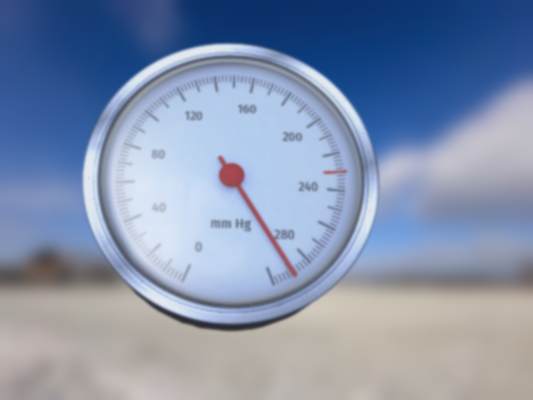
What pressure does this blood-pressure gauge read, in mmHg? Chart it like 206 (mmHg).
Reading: 290 (mmHg)
